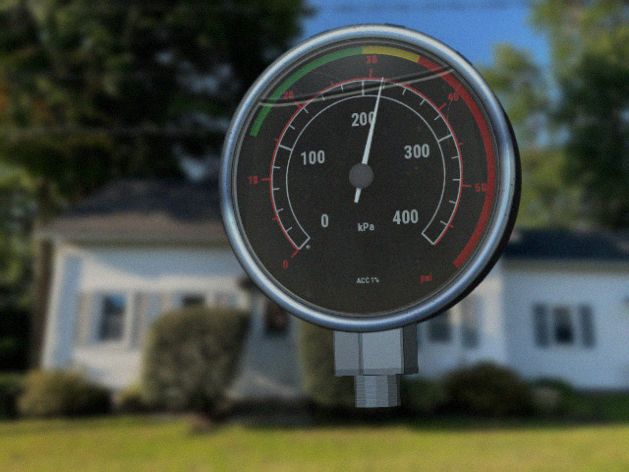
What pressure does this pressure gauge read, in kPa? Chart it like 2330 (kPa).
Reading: 220 (kPa)
